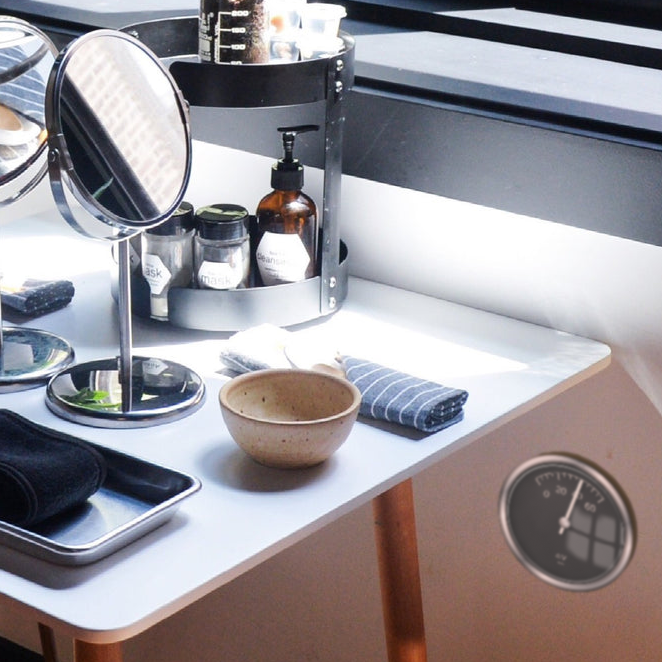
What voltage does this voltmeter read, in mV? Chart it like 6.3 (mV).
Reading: 40 (mV)
